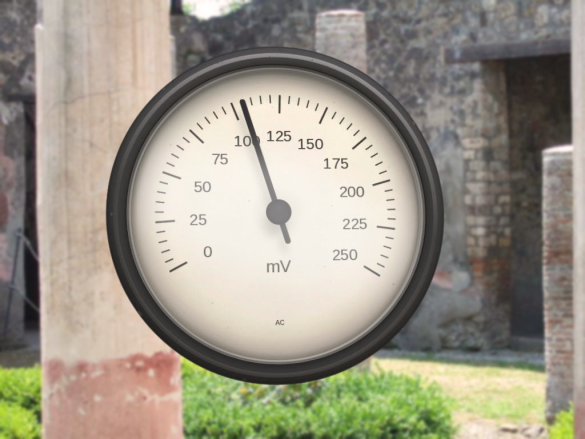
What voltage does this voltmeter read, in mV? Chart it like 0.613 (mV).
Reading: 105 (mV)
